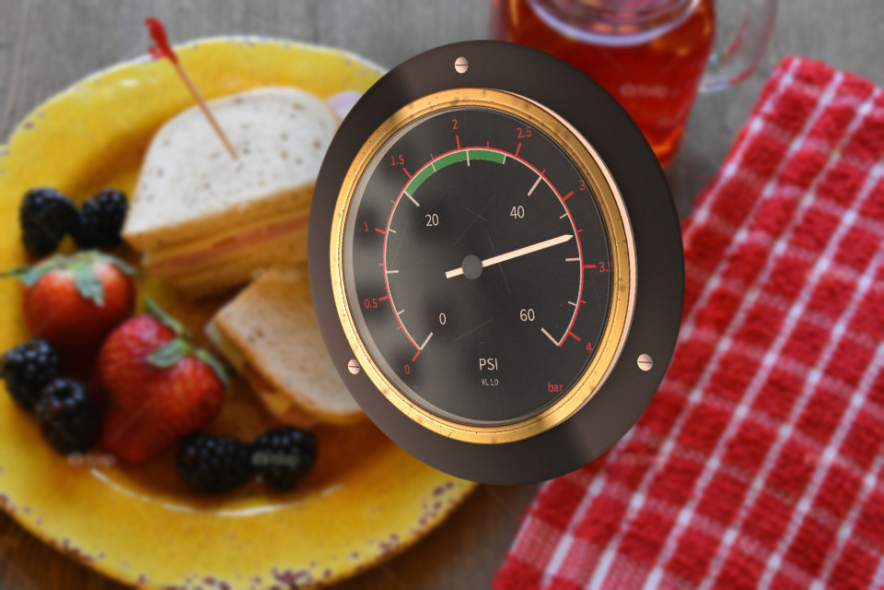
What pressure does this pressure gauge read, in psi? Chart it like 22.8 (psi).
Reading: 47.5 (psi)
